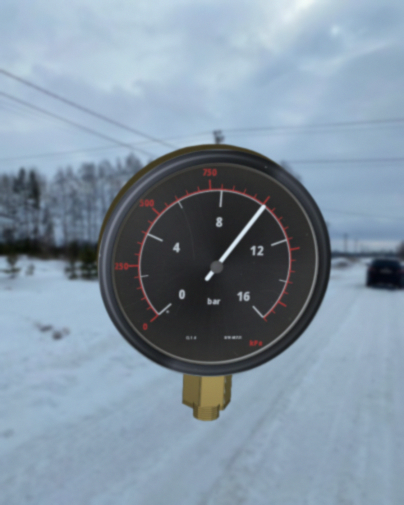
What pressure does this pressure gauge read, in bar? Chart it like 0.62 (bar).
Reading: 10 (bar)
